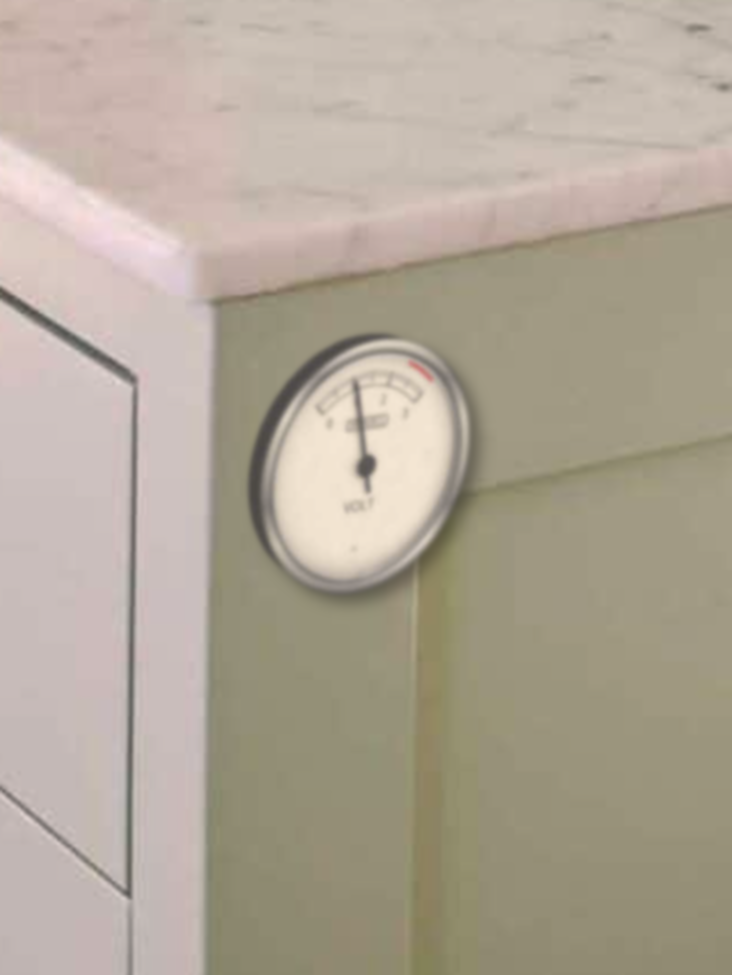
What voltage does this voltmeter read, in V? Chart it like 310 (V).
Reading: 1 (V)
